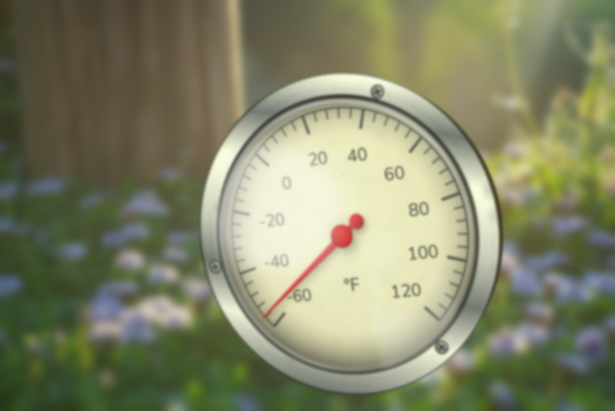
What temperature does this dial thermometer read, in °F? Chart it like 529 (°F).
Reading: -56 (°F)
